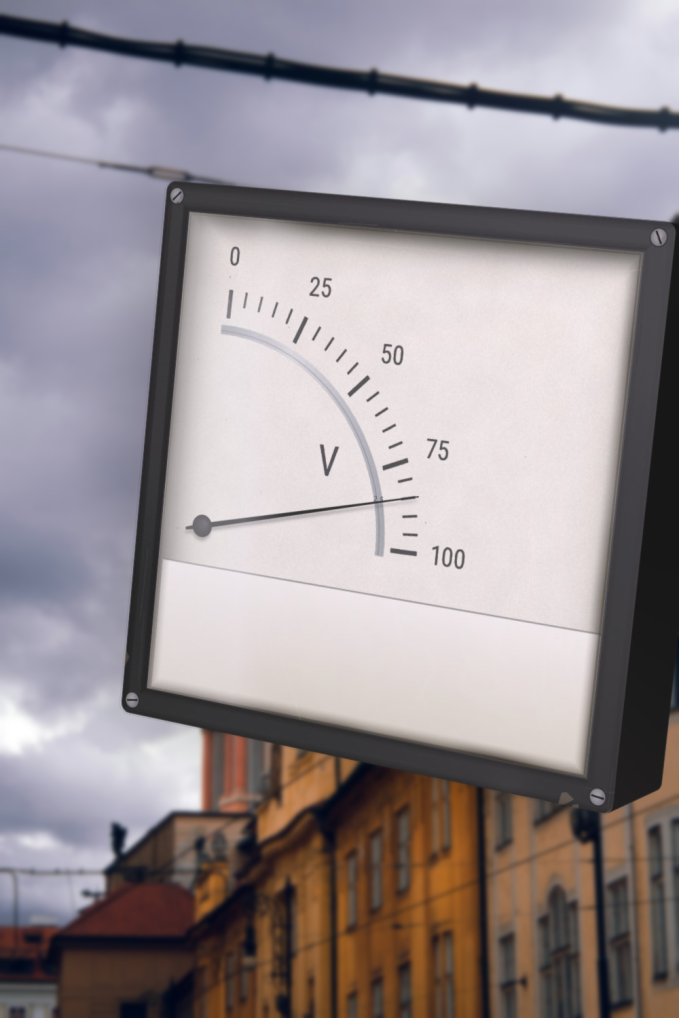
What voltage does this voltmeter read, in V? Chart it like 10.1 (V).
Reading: 85 (V)
